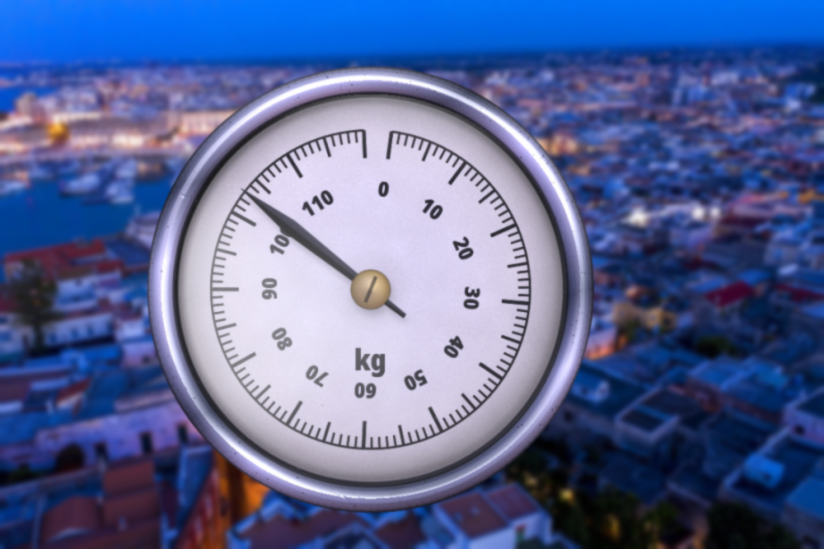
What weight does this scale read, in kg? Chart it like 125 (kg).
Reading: 103 (kg)
